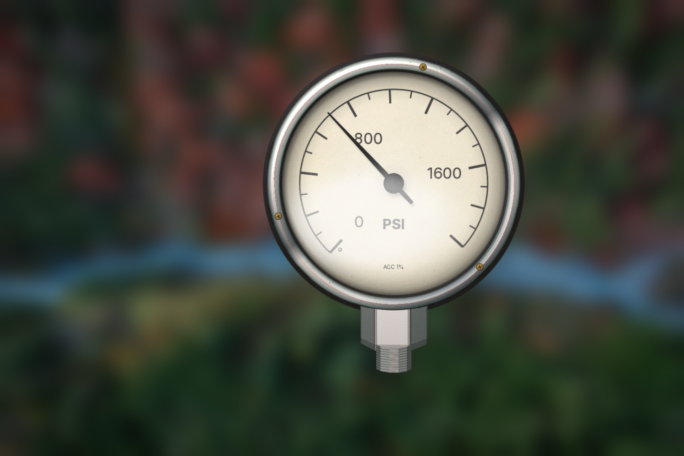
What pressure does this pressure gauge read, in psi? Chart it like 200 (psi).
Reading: 700 (psi)
